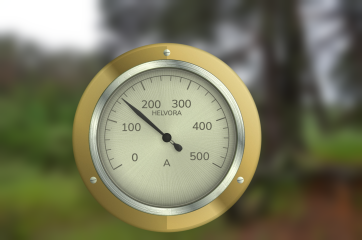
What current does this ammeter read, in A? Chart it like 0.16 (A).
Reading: 150 (A)
